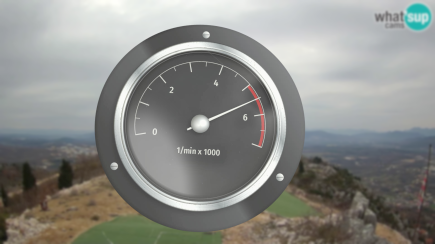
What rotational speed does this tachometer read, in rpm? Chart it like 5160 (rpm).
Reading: 5500 (rpm)
